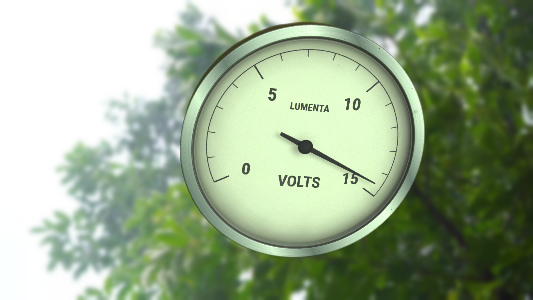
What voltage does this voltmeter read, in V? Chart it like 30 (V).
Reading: 14.5 (V)
